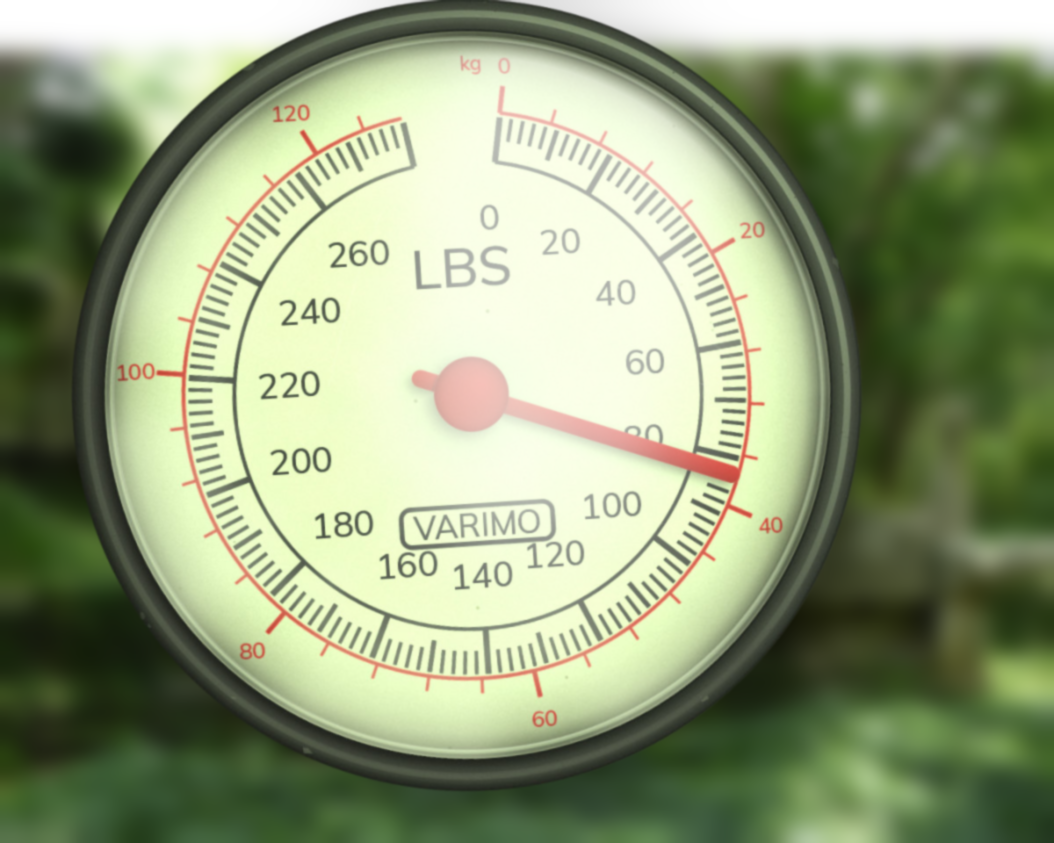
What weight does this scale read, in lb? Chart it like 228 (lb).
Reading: 83 (lb)
